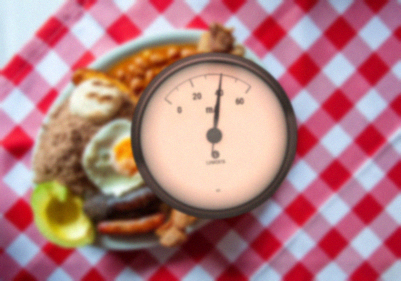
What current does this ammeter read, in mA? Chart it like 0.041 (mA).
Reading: 40 (mA)
